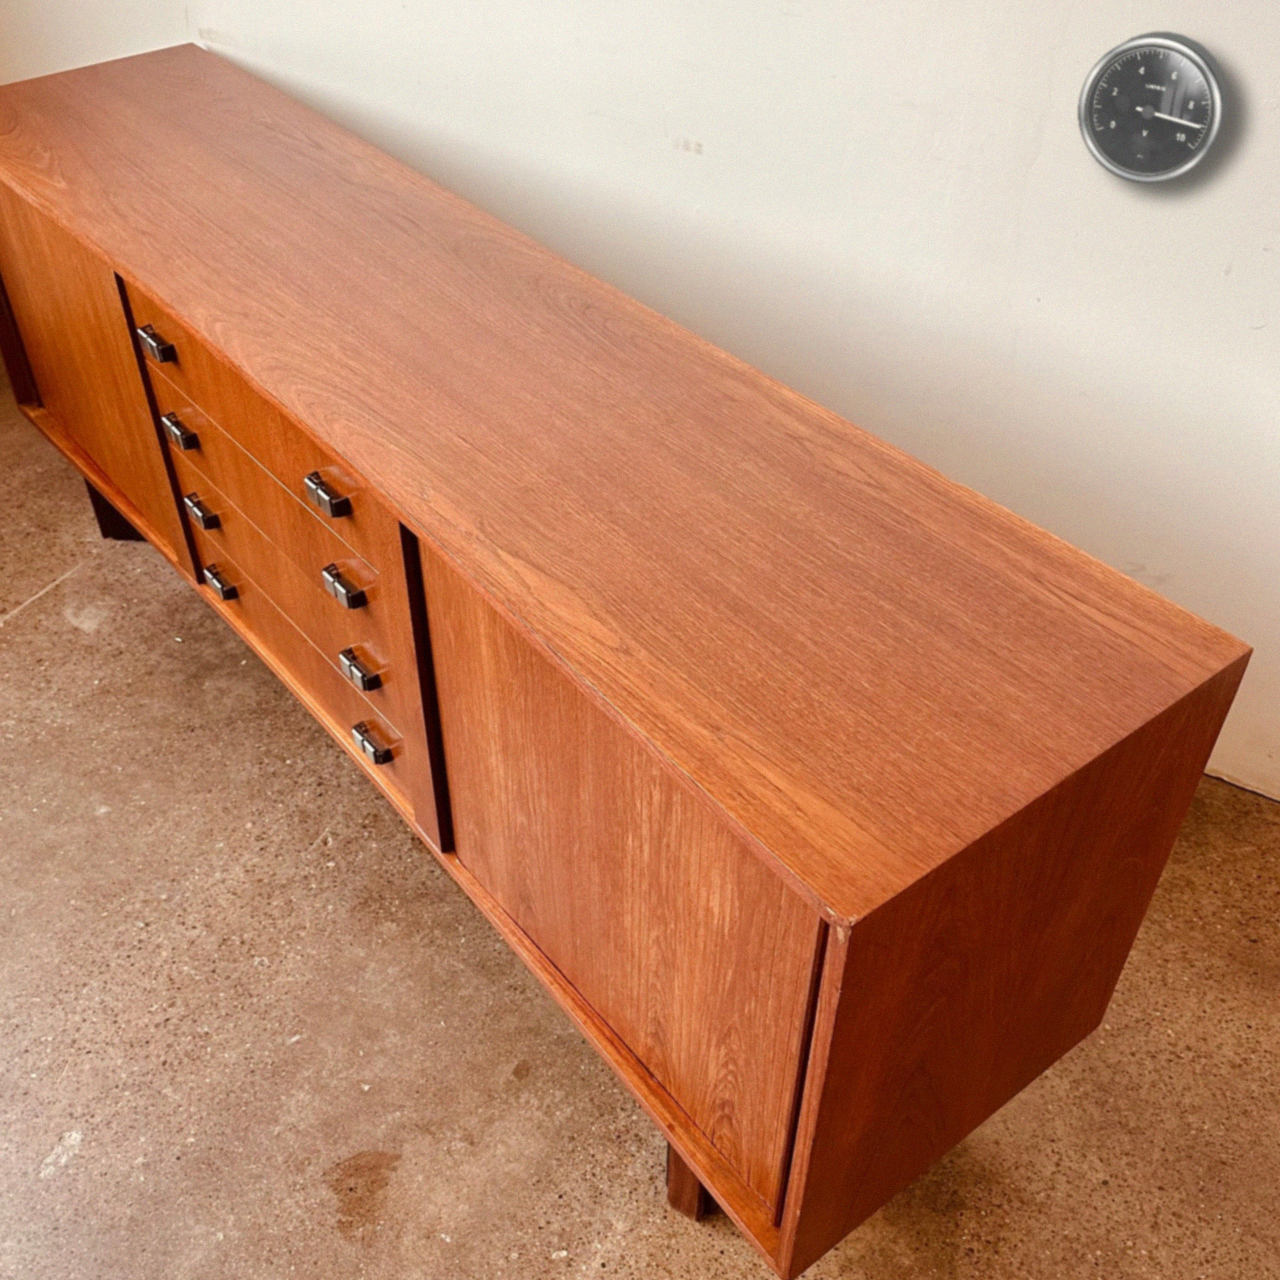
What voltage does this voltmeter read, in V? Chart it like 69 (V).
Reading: 9 (V)
